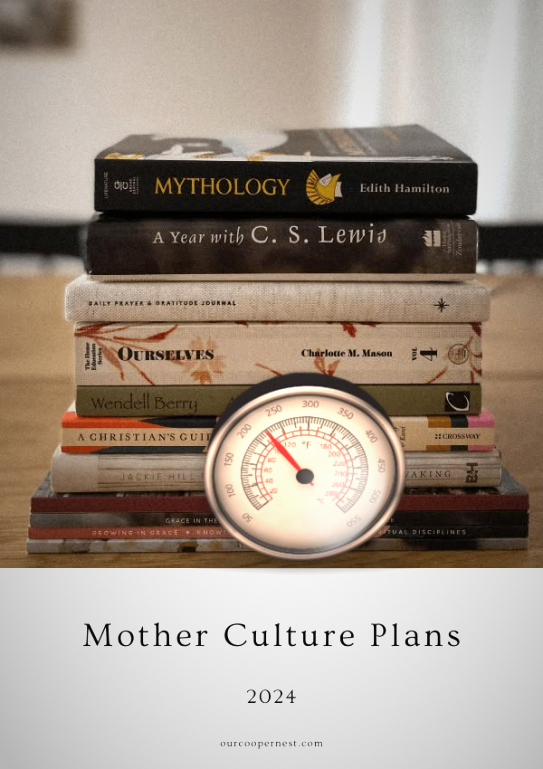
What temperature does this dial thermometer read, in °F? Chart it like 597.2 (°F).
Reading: 225 (°F)
